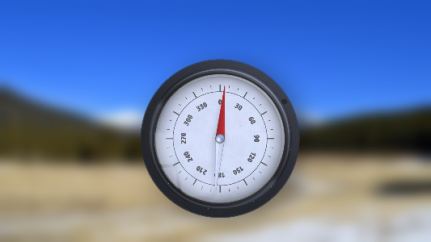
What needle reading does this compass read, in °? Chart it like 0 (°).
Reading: 5 (°)
